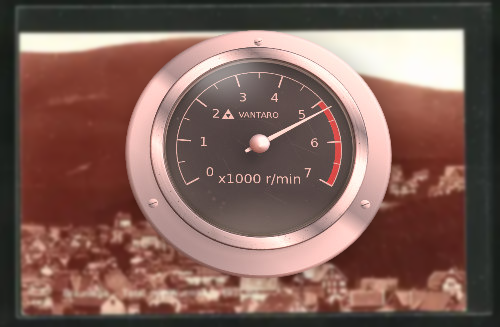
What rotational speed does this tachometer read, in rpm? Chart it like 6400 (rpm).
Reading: 5250 (rpm)
